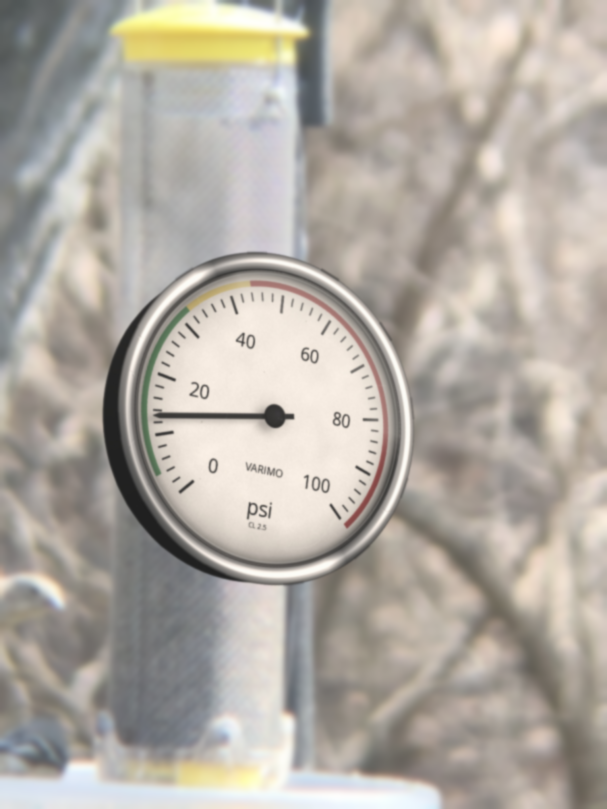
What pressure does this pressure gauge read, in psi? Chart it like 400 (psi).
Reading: 13 (psi)
